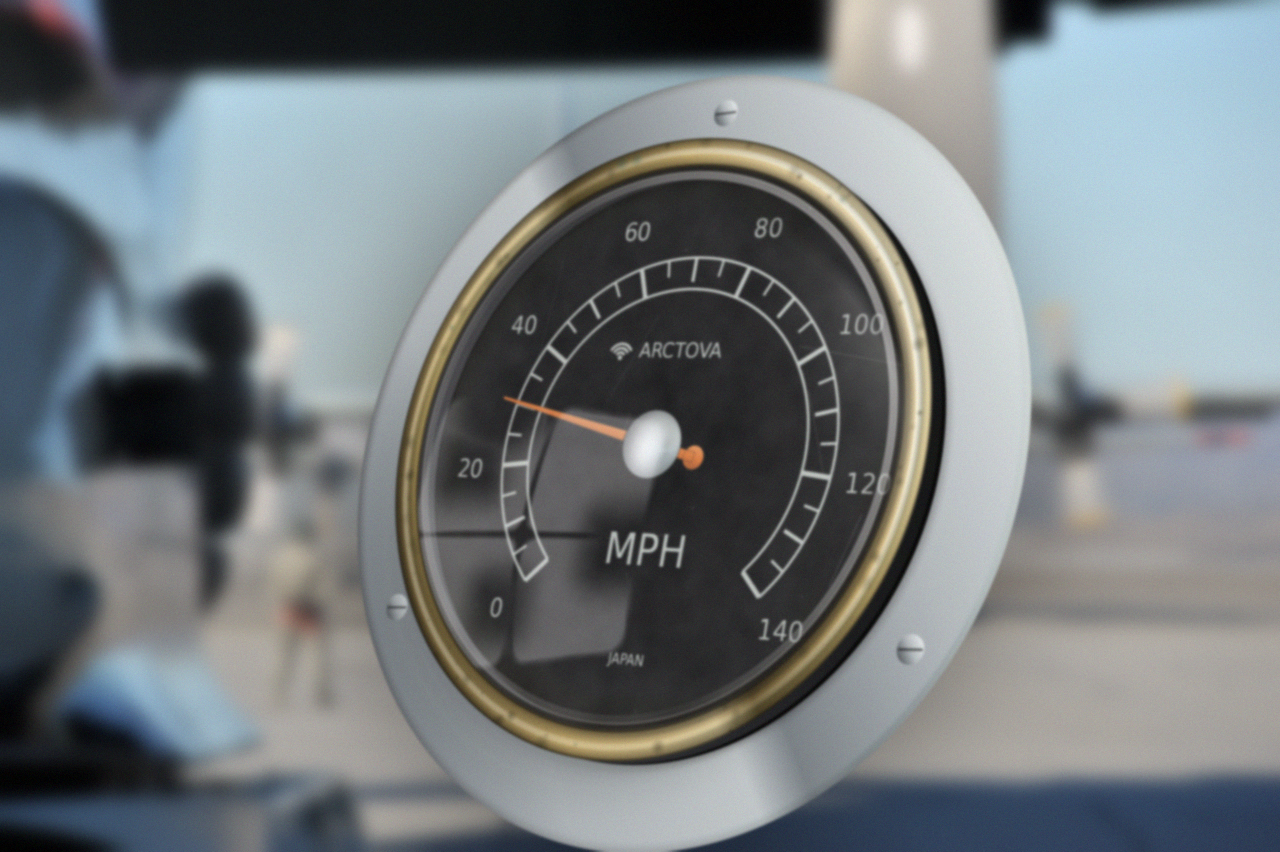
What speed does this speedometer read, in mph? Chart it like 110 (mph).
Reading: 30 (mph)
